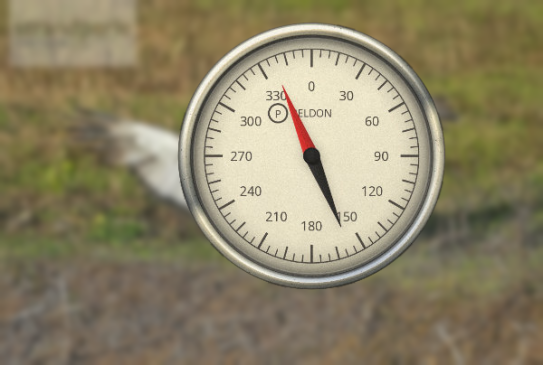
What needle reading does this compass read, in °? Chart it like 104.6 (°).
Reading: 337.5 (°)
